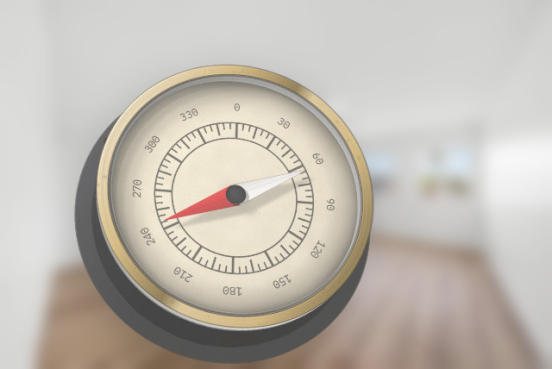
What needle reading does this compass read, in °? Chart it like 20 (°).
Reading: 245 (°)
